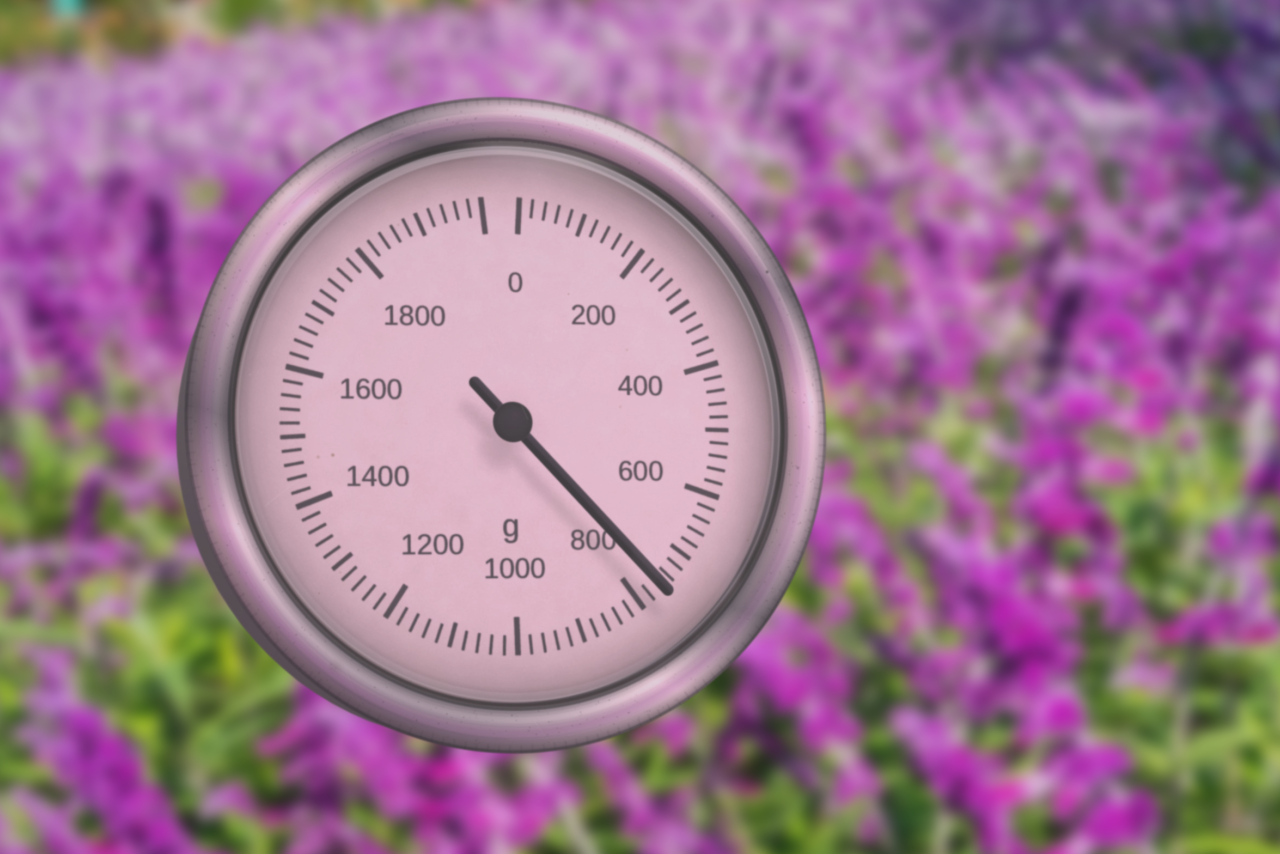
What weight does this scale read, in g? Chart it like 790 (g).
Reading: 760 (g)
